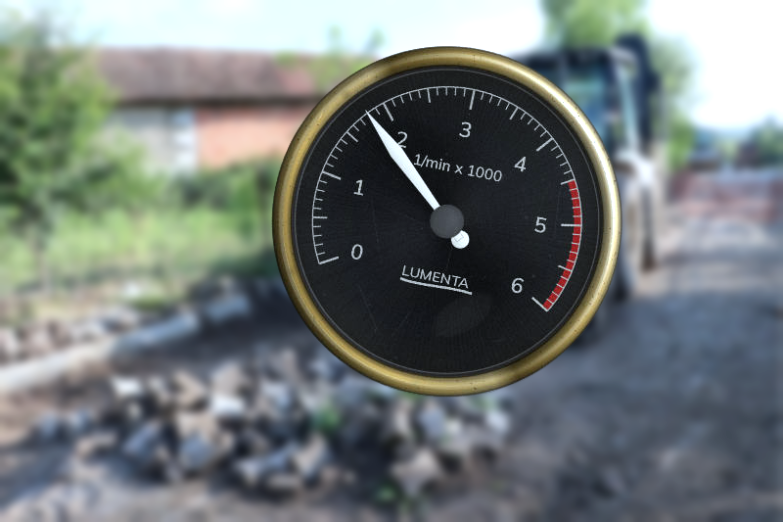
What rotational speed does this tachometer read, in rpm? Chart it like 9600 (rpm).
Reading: 1800 (rpm)
